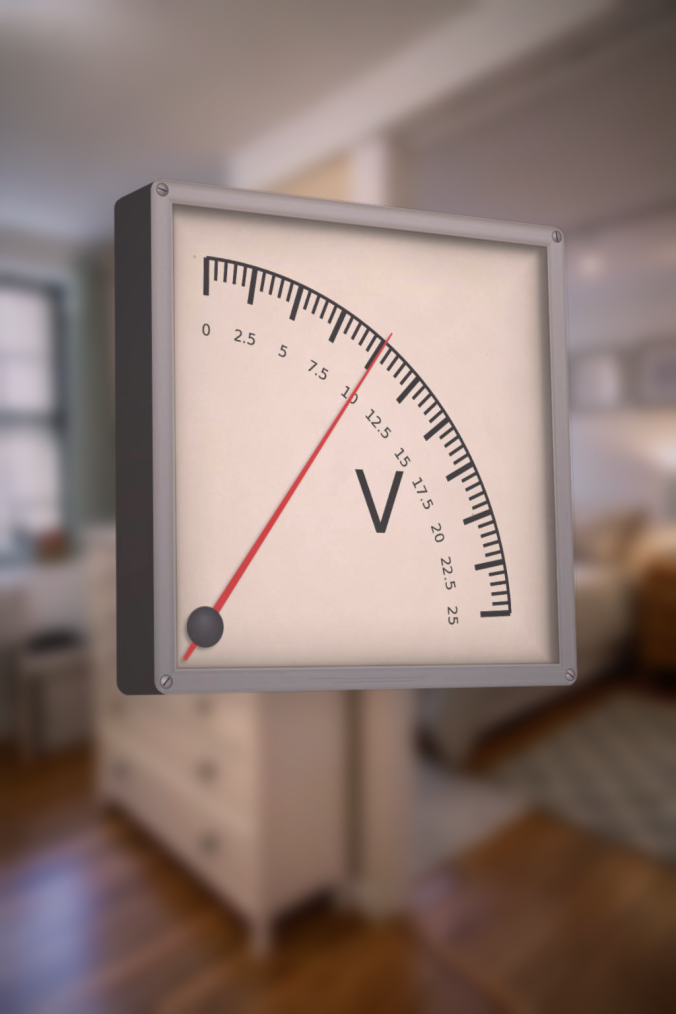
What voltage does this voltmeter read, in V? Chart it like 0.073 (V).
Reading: 10 (V)
